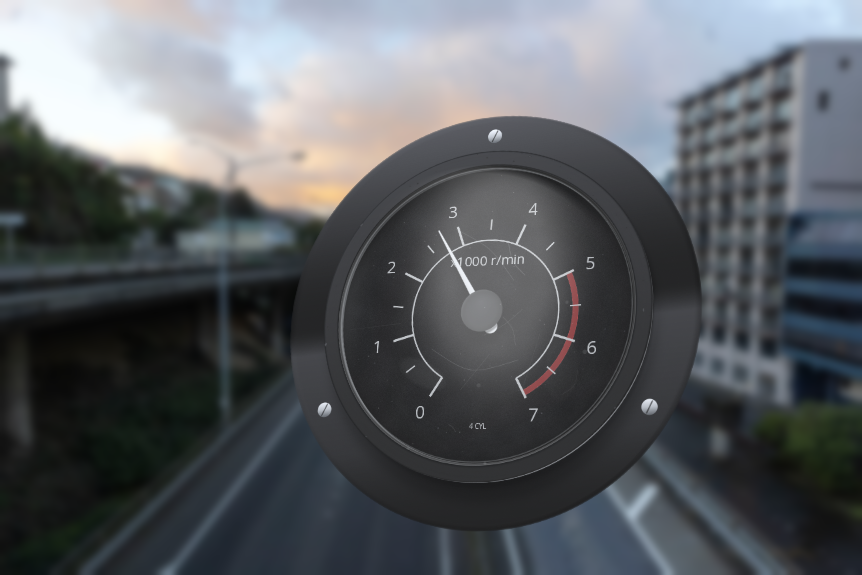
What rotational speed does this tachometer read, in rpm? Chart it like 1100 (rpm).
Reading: 2750 (rpm)
